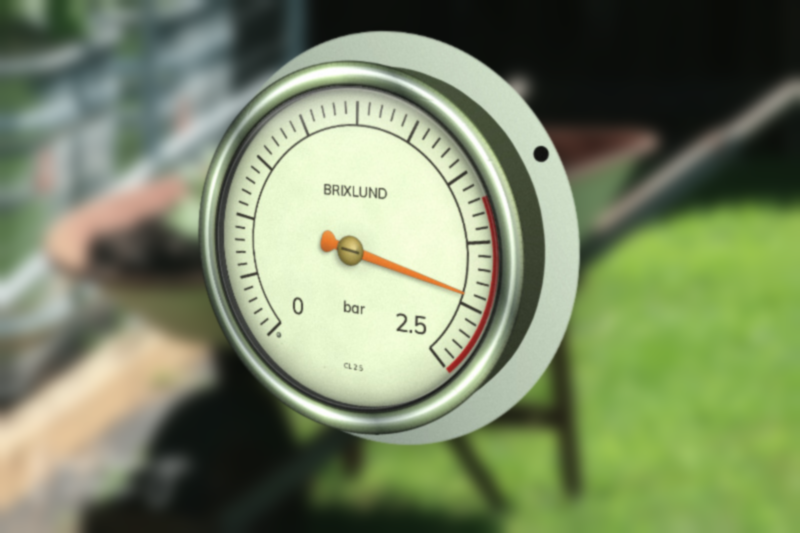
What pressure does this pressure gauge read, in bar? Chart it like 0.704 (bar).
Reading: 2.2 (bar)
